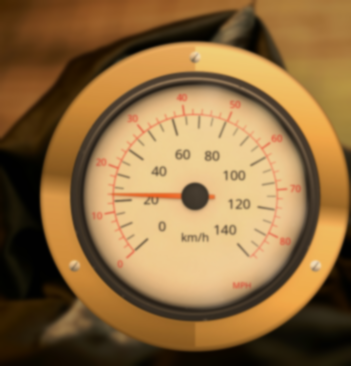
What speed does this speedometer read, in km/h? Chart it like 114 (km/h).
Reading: 22.5 (km/h)
